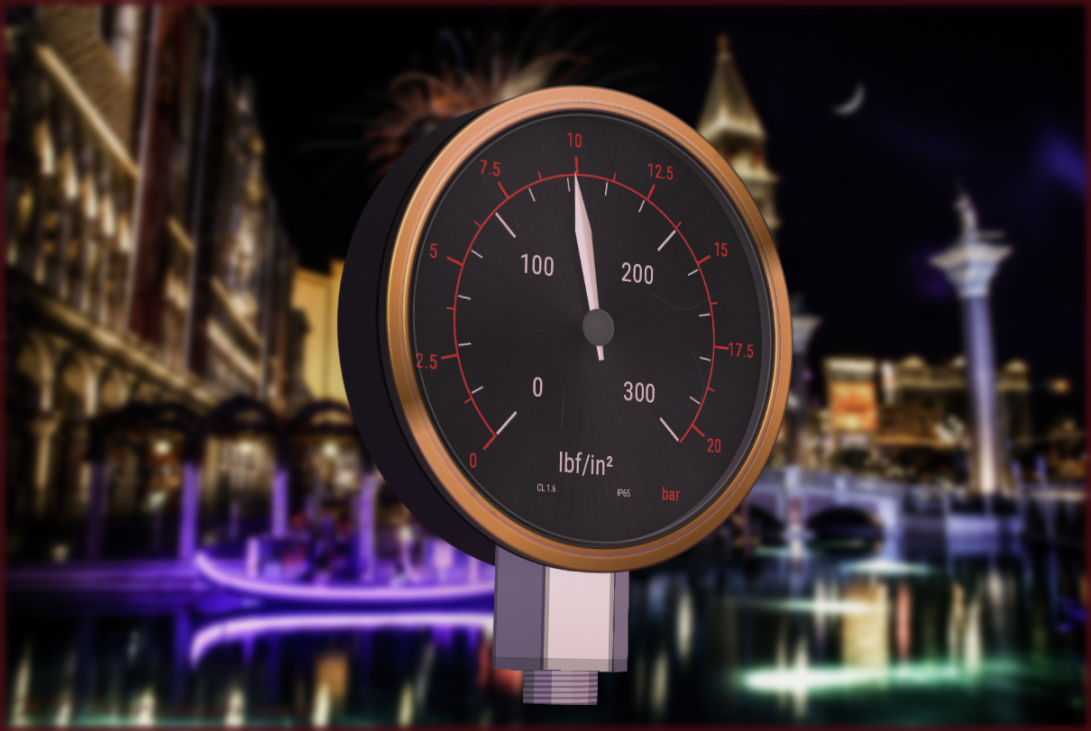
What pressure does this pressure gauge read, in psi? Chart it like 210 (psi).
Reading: 140 (psi)
